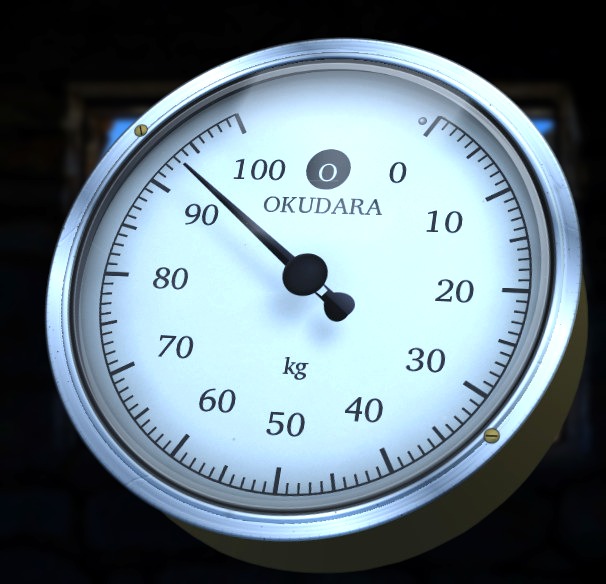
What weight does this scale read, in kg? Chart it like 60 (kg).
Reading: 93 (kg)
